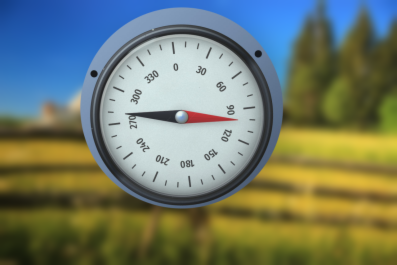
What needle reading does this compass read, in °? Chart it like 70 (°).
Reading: 100 (°)
